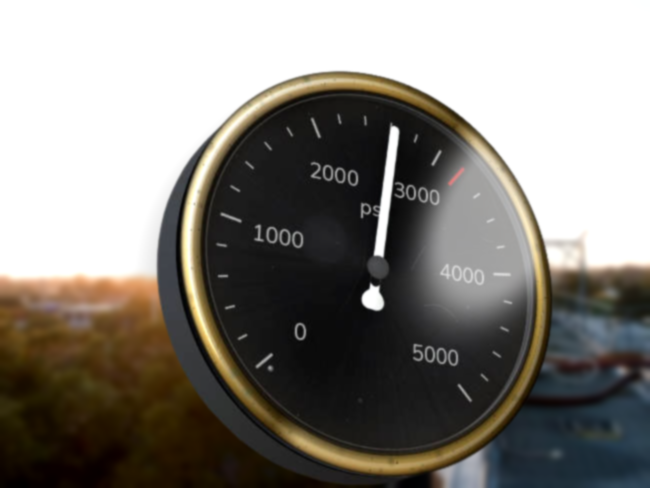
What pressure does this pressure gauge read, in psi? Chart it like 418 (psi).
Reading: 2600 (psi)
